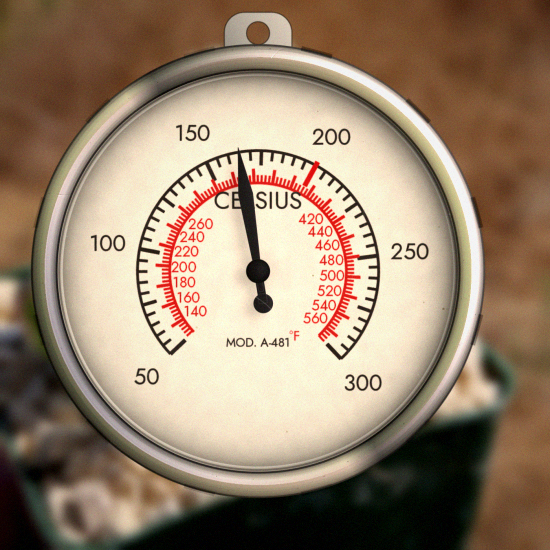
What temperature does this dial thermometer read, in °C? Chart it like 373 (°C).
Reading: 165 (°C)
